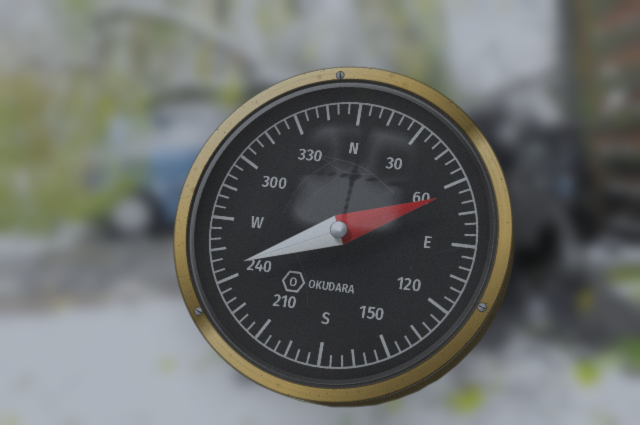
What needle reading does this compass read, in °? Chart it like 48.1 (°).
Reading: 65 (°)
